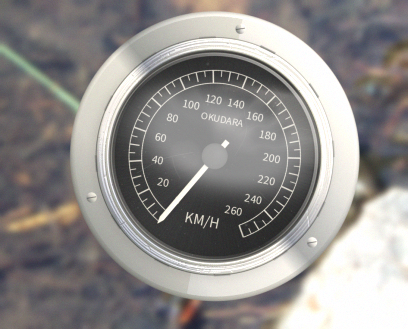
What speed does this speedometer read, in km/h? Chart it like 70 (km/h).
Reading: 0 (km/h)
